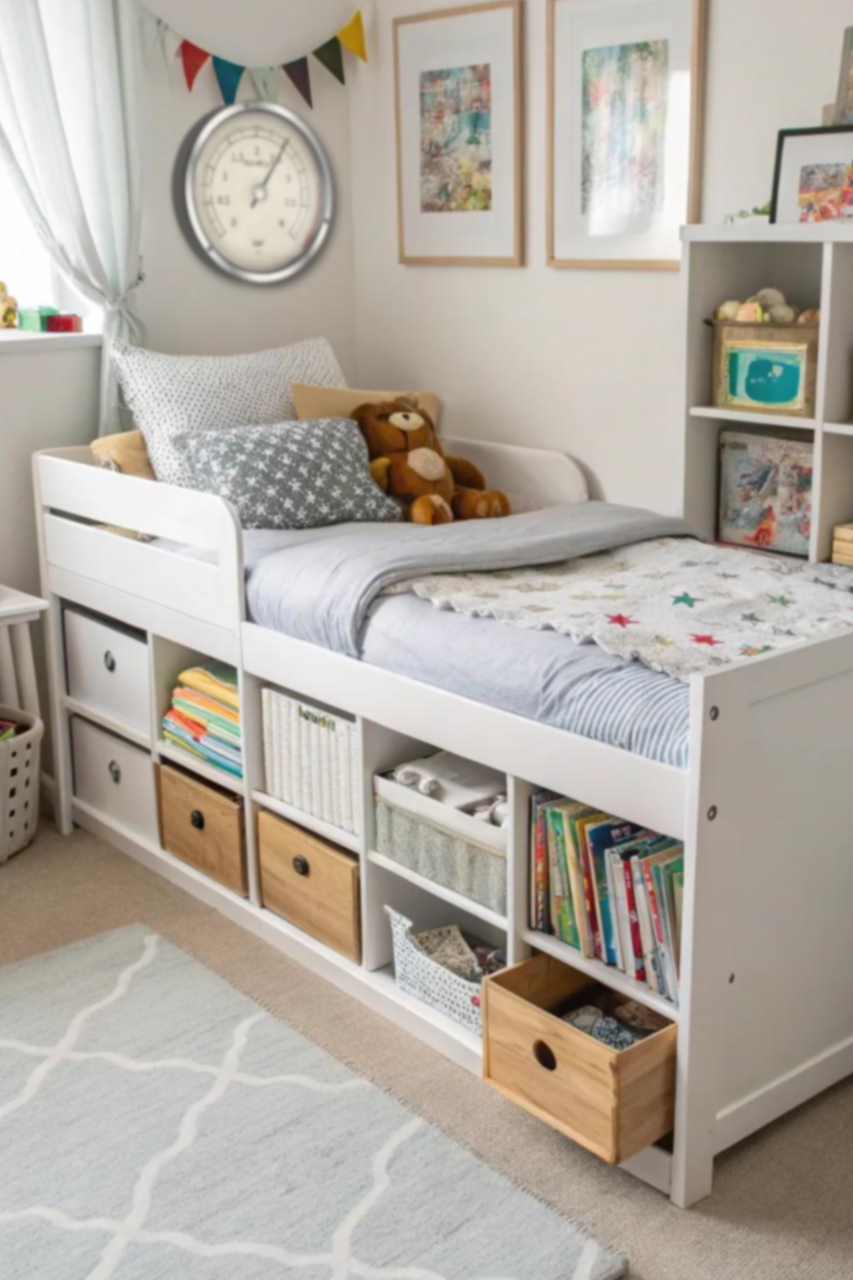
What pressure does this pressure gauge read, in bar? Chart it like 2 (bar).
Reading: 2.5 (bar)
